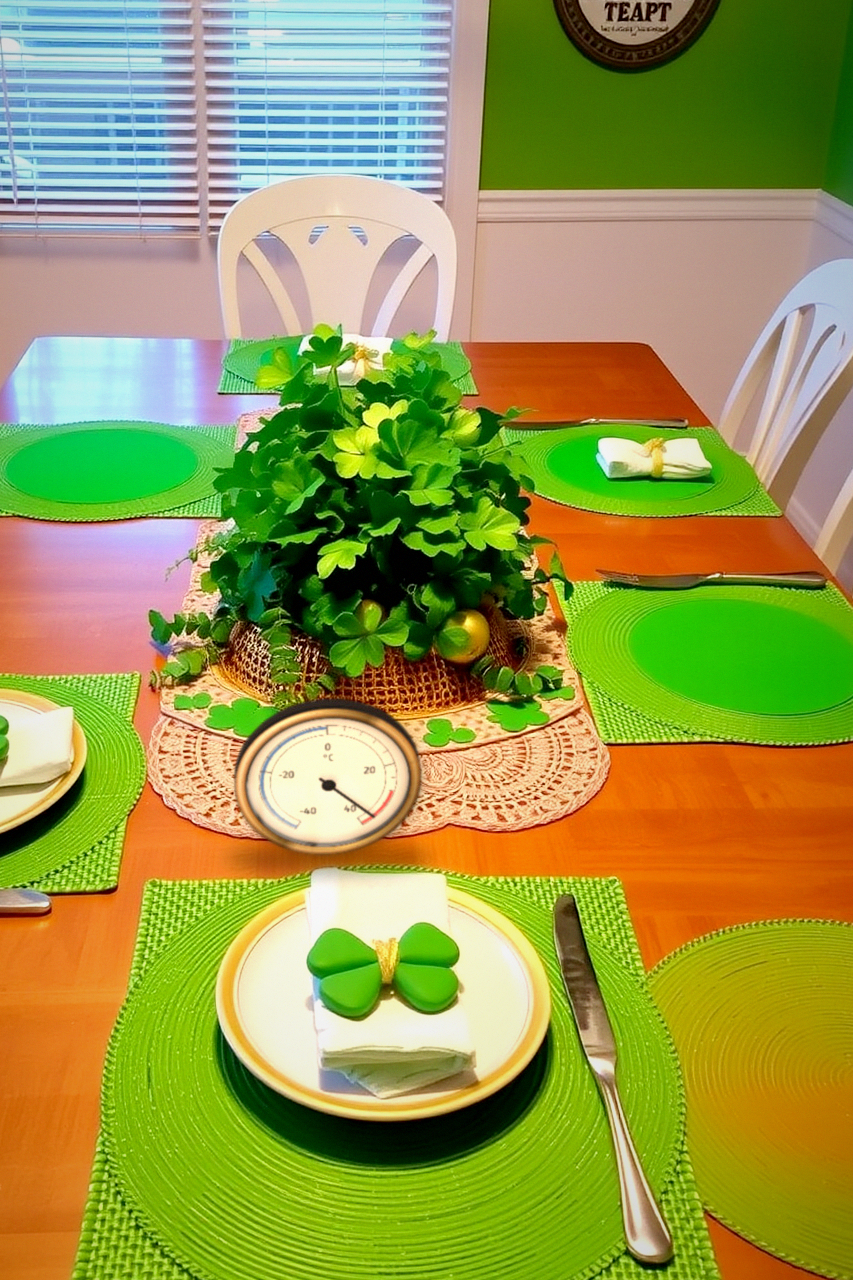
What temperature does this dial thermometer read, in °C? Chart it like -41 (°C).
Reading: 36 (°C)
